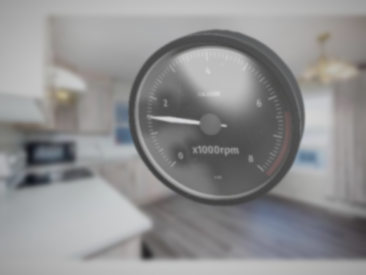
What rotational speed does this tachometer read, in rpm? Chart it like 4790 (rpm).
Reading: 1500 (rpm)
